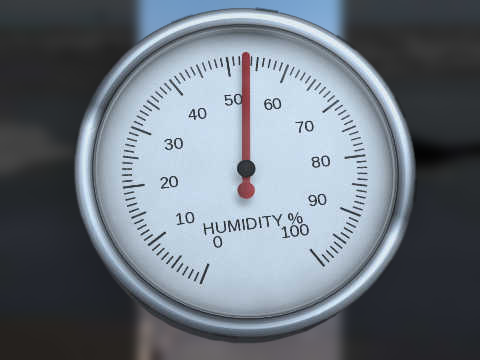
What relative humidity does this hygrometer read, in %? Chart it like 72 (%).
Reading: 53 (%)
